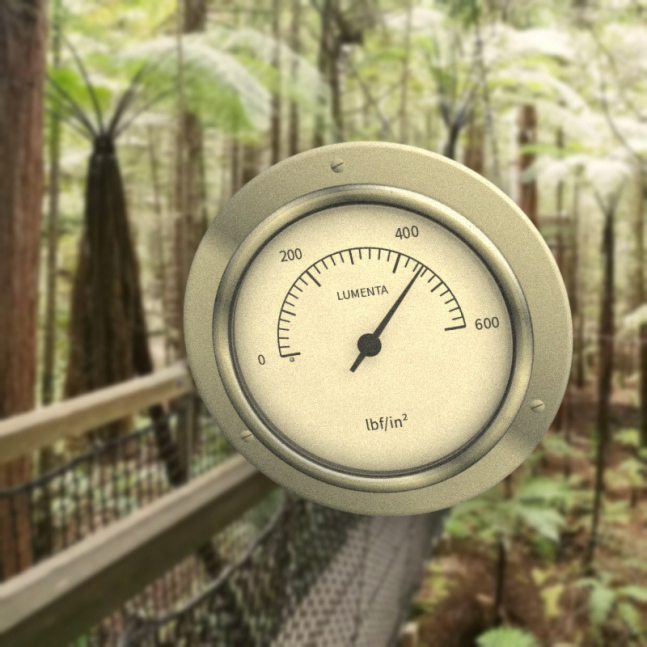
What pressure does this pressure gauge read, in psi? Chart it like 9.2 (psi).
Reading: 450 (psi)
